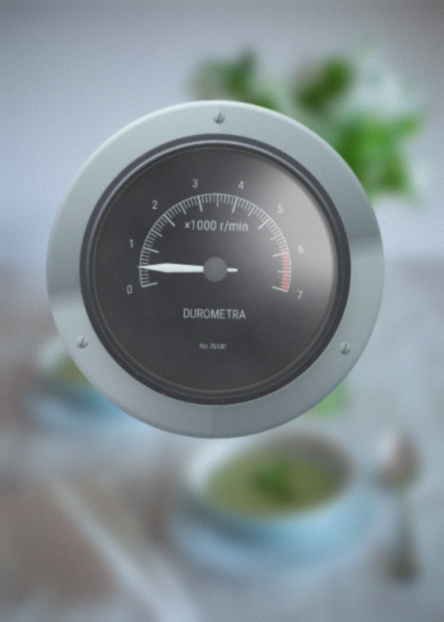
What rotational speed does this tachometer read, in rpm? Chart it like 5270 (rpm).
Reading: 500 (rpm)
